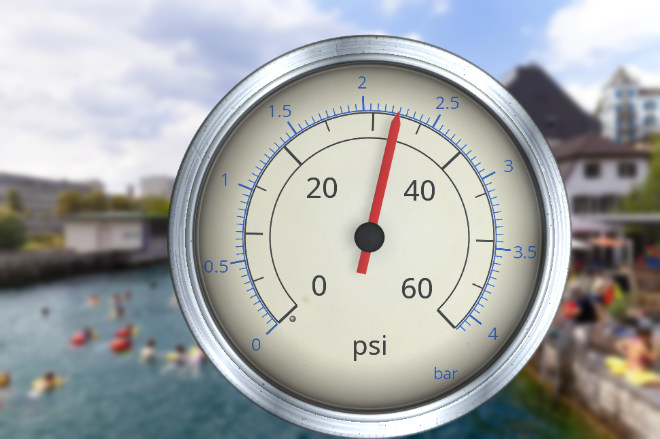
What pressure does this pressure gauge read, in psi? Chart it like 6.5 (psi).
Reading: 32.5 (psi)
